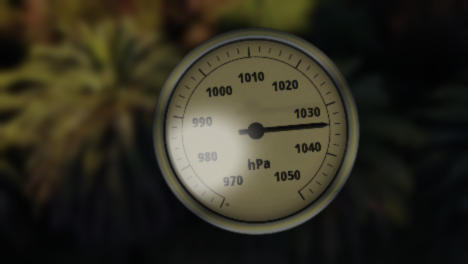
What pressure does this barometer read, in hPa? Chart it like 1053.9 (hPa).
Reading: 1034 (hPa)
